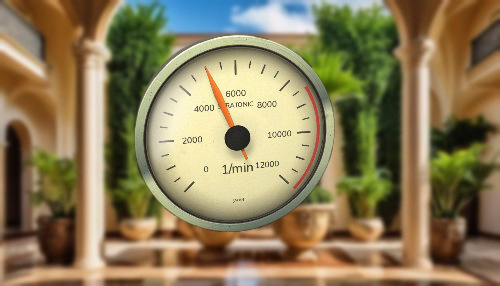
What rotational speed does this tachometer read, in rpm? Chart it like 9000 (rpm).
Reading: 5000 (rpm)
